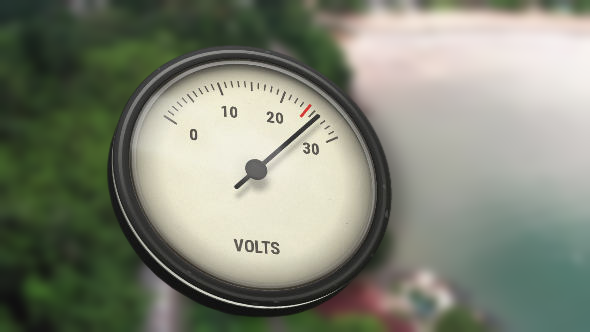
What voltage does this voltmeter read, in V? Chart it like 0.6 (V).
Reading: 26 (V)
